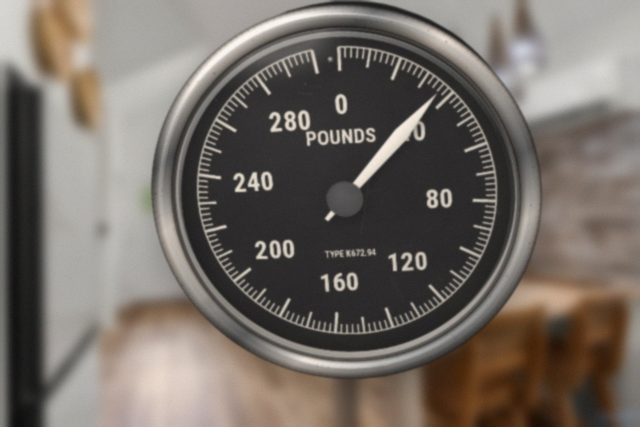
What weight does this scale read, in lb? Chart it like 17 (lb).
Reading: 36 (lb)
